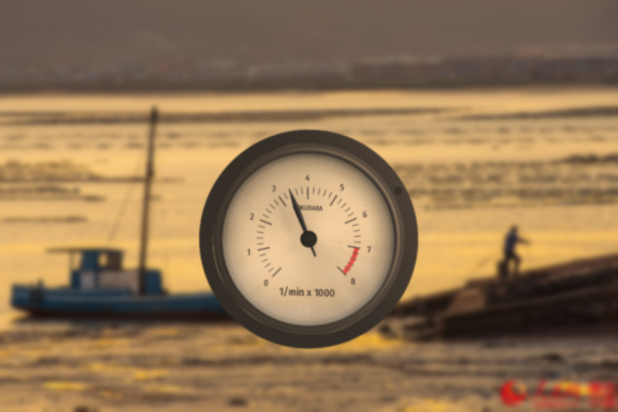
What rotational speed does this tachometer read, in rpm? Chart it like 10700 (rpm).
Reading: 3400 (rpm)
